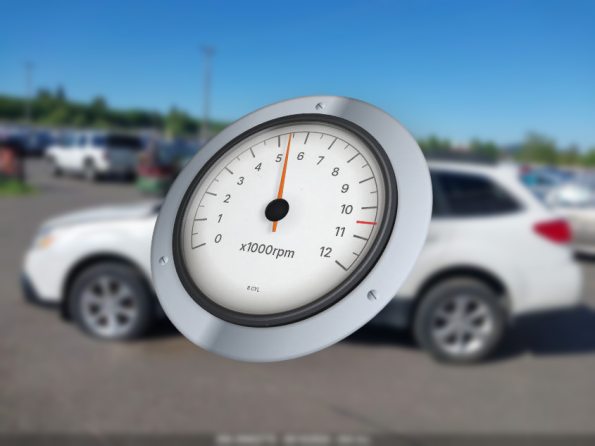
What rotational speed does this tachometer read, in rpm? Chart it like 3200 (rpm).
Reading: 5500 (rpm)
